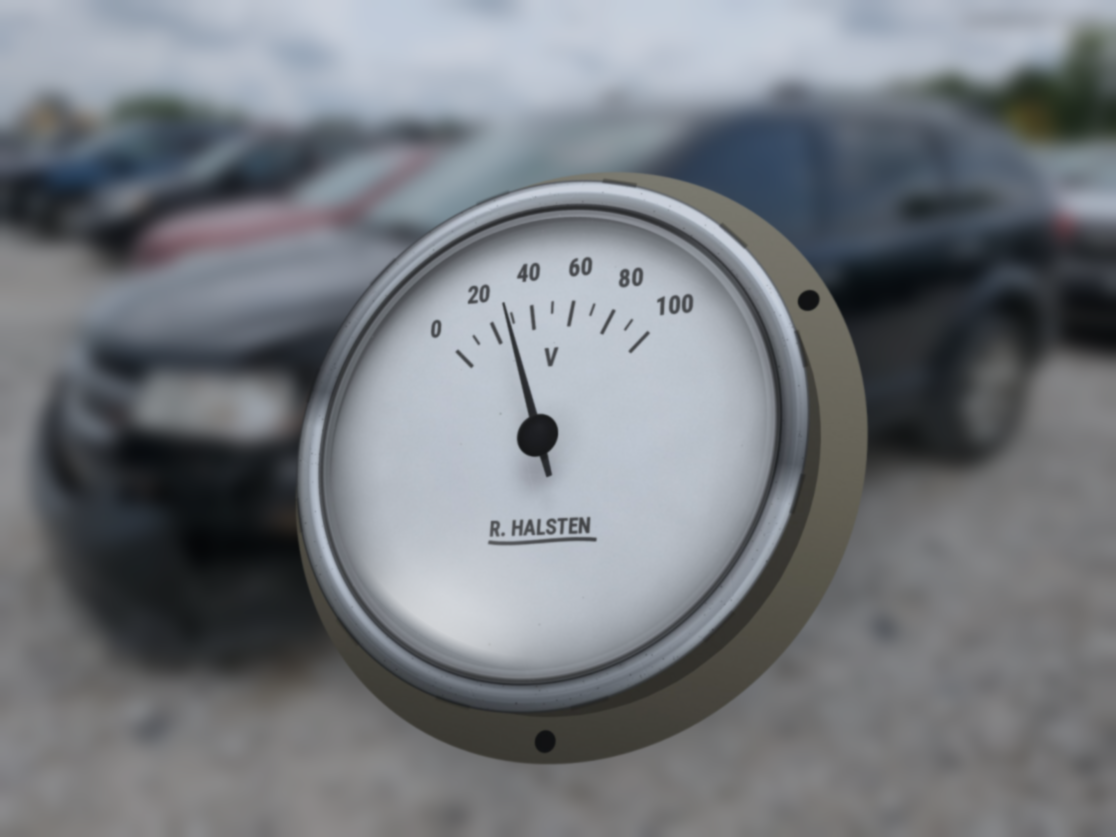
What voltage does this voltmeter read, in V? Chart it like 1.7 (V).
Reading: 30 (V)
